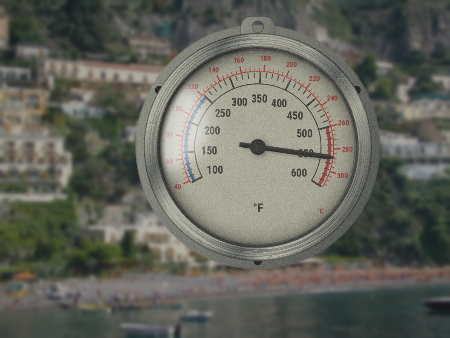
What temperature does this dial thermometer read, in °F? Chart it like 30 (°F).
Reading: 550 (°F)
